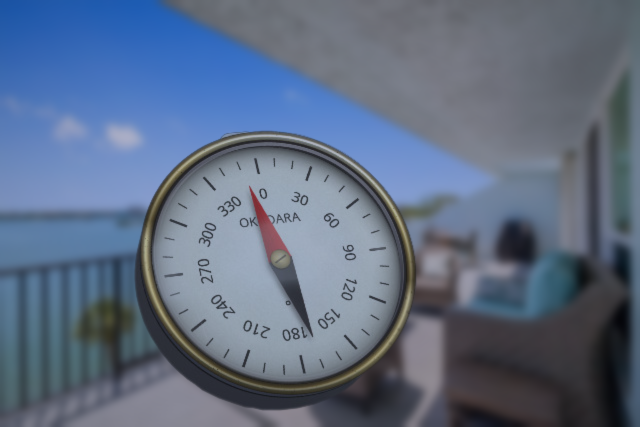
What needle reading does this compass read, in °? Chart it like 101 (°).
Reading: 350 (°)
